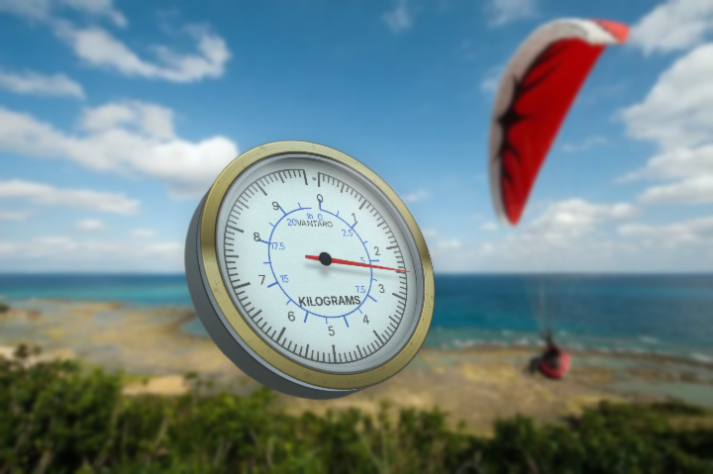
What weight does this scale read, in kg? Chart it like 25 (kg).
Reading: 2.5 (kg)
